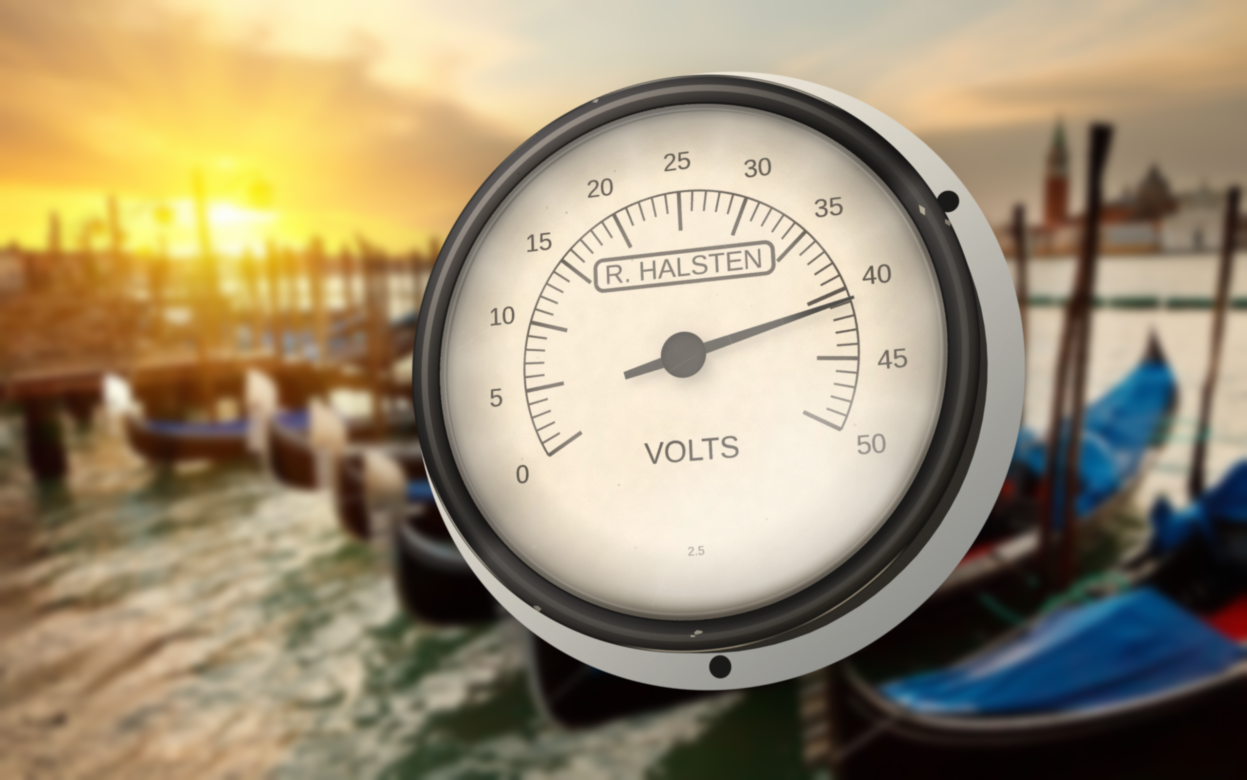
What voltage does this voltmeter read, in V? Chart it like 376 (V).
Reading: 41 (V)
